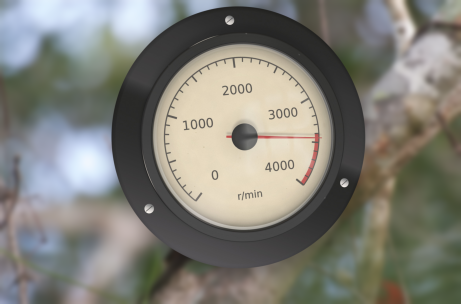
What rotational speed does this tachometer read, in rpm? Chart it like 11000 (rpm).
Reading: 3450 (rpm)
